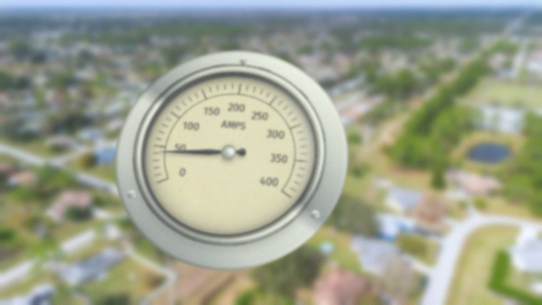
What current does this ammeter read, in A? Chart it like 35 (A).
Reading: 40 (A)
